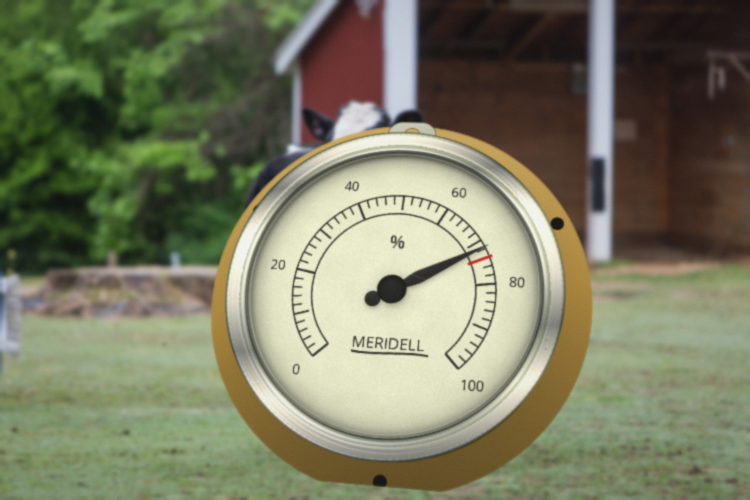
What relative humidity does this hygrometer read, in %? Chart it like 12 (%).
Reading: 72 (%)
